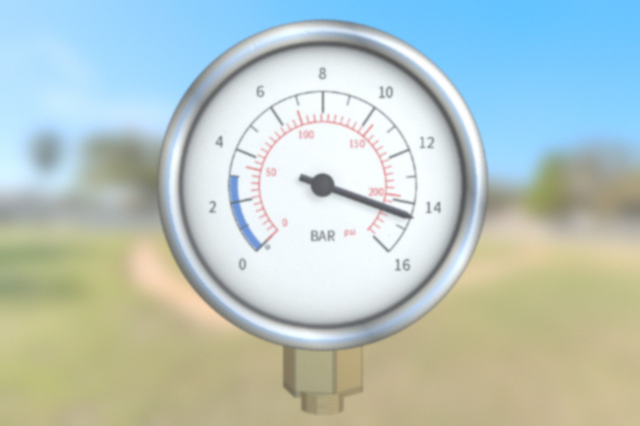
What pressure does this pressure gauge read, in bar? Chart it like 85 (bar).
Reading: 14.5 (bar)
